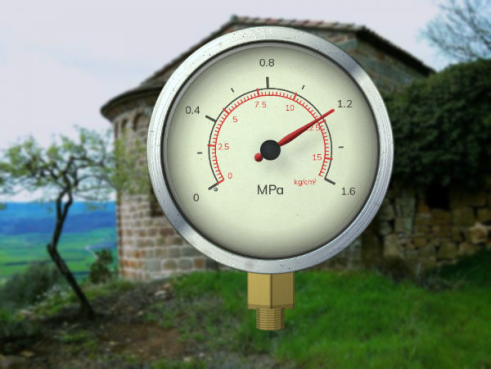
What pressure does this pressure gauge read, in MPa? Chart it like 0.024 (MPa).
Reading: 1.2 (MPa)
